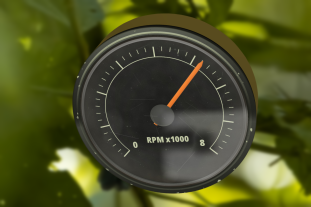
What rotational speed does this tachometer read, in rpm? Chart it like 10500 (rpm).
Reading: 5200 (rpm)
